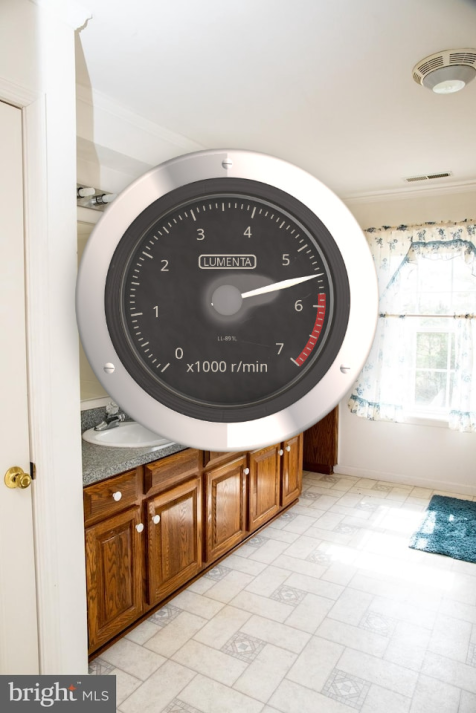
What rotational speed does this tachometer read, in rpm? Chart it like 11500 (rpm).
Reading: 5500 (rpm)
